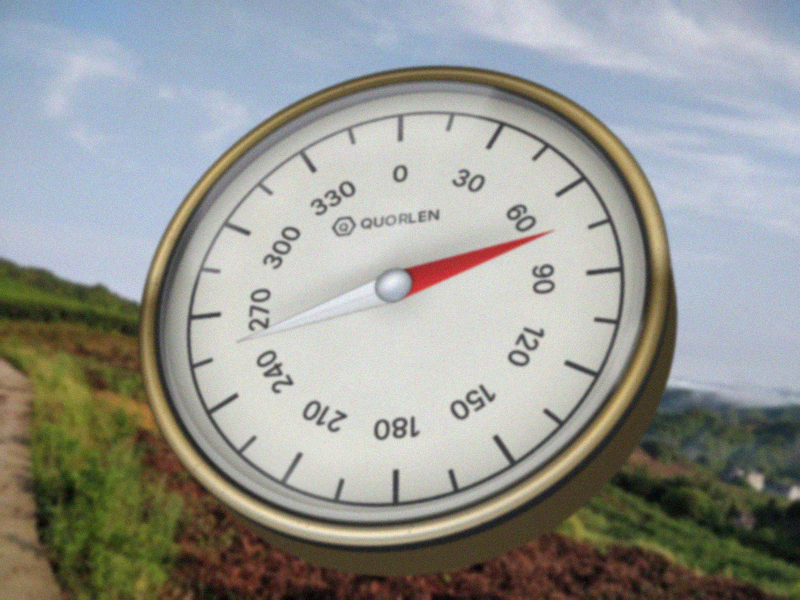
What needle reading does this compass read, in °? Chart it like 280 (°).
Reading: 75 (°)
